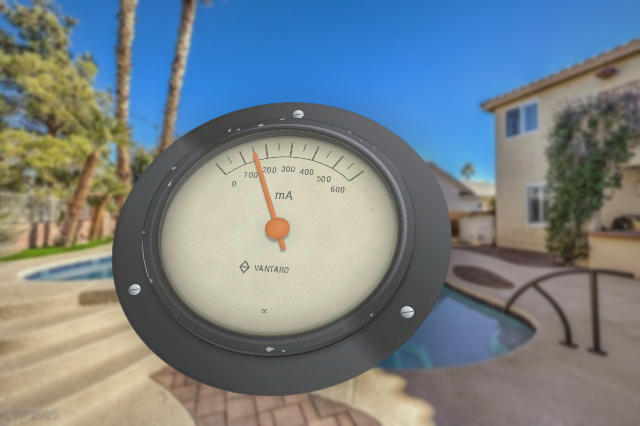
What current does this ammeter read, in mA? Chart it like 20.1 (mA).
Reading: 150 (mA)
